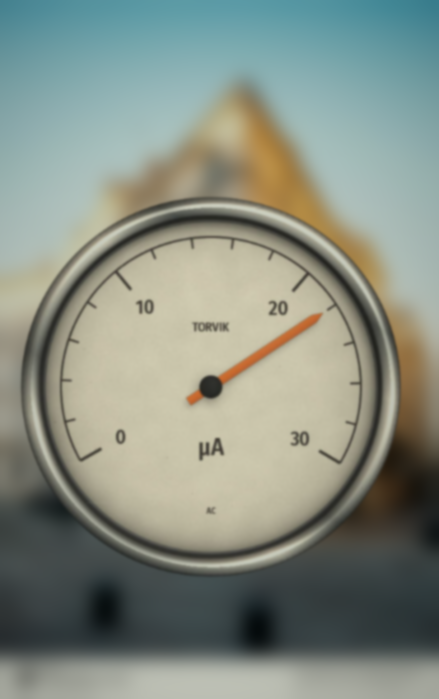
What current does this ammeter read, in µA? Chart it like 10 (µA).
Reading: 22 (µA)
